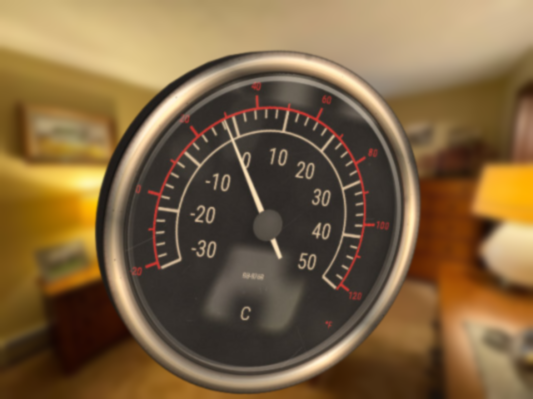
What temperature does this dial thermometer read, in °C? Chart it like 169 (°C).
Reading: -2 (°C)
